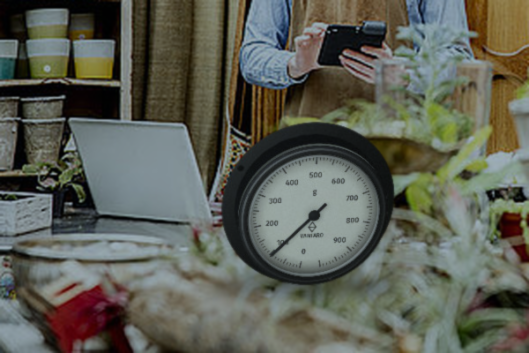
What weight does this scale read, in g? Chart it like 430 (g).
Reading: 100 (g)
